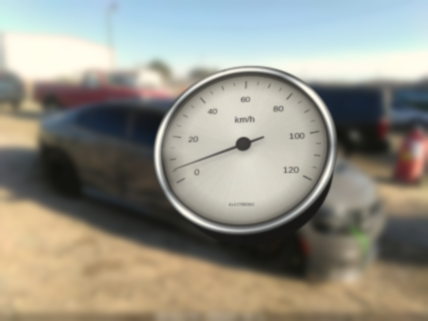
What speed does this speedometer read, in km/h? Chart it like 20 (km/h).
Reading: 5 (km/h)
